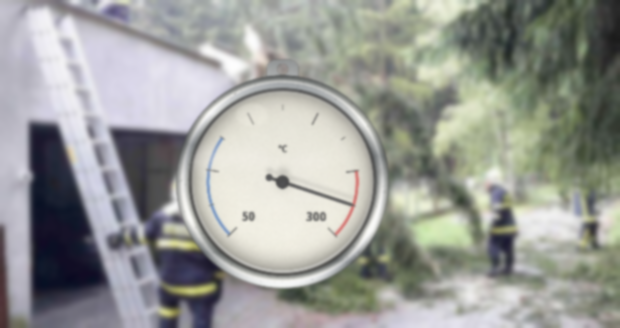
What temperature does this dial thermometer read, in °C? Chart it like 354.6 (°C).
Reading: 275 (°C)
